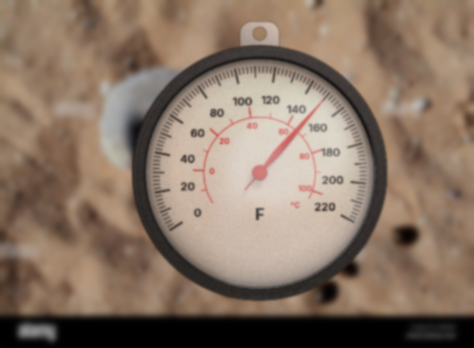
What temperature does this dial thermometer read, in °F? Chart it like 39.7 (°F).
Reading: 150 (°F)
